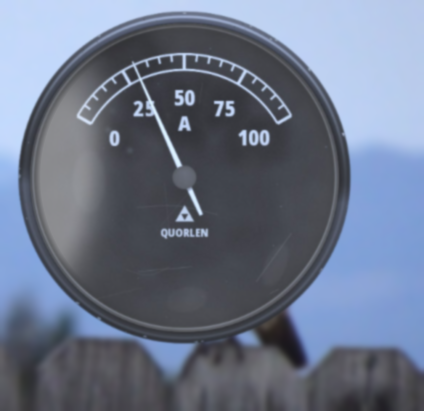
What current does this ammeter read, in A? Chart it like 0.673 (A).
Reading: 30 (A)
